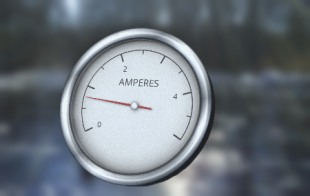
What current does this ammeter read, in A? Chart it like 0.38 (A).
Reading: 0.75 (A)
